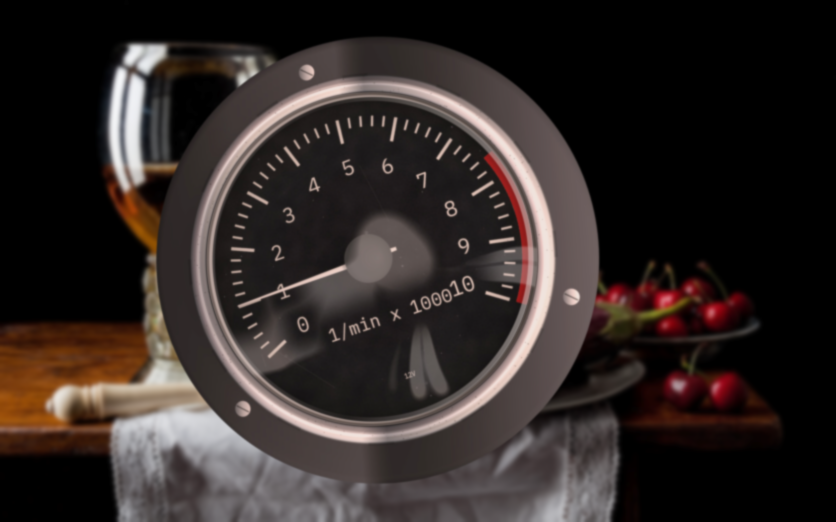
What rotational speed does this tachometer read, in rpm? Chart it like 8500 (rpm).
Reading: 1000 (rpm)
